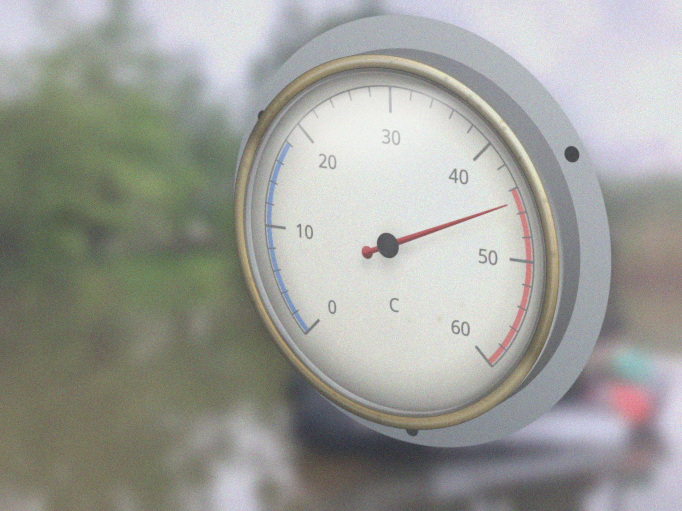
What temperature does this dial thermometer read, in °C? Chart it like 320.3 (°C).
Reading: 45 (°C)
